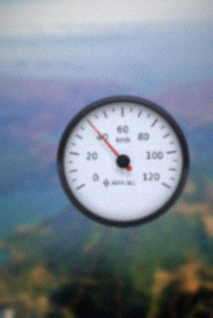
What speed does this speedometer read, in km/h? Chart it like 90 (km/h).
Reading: 40 (km/h)
